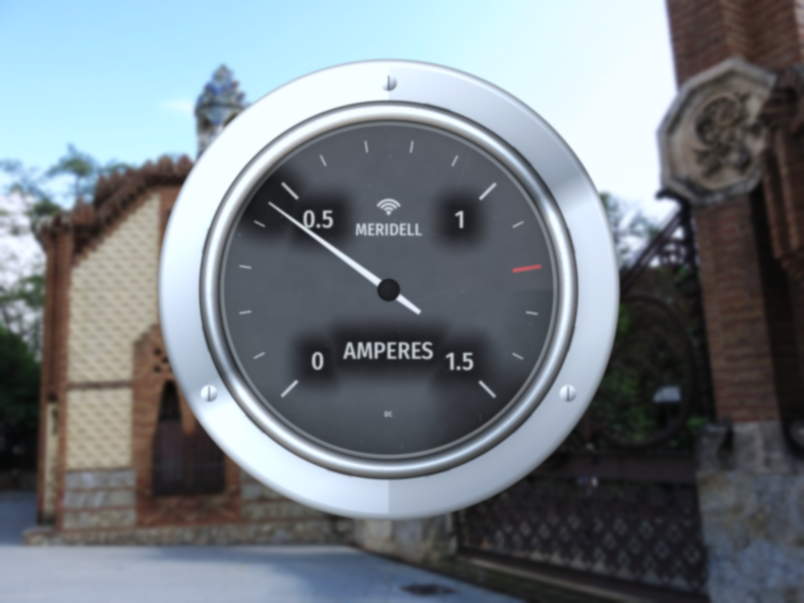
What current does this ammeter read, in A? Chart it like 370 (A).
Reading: 0.45 (A)
